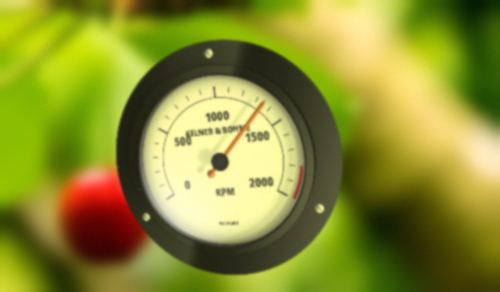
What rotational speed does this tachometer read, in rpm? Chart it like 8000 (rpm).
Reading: 1350 (rpm)
